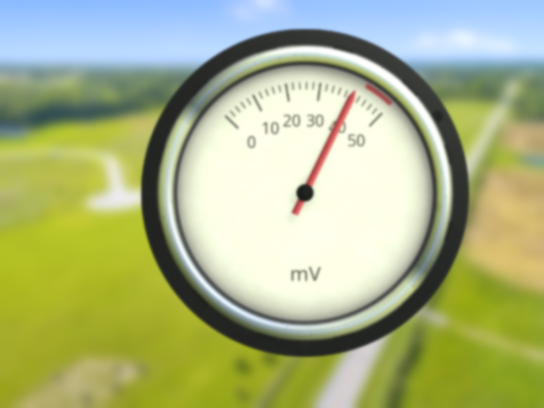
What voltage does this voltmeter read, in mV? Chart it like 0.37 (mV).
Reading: 40 (mV)
